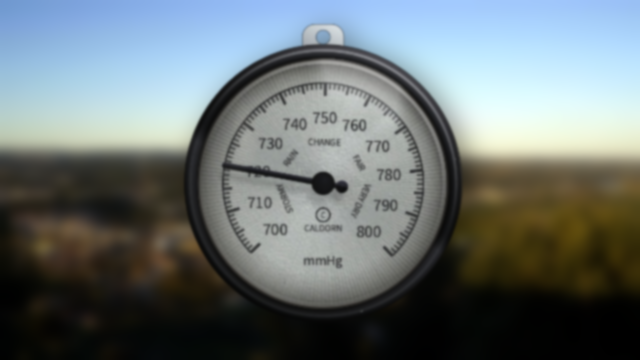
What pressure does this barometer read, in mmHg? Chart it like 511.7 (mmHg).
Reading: 720 (mmHg)
